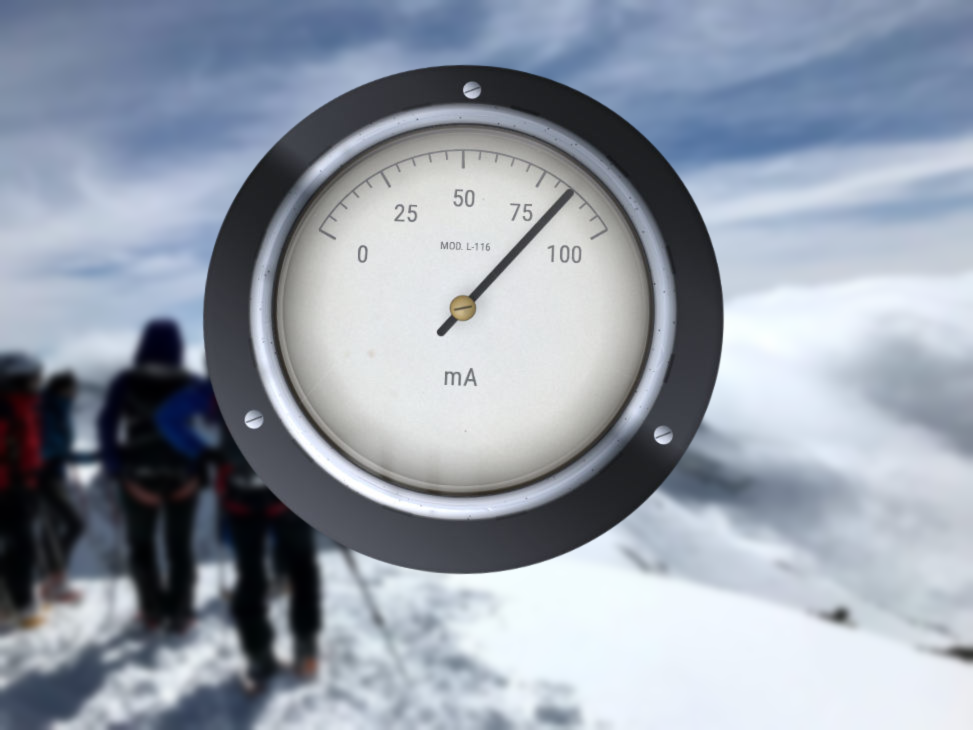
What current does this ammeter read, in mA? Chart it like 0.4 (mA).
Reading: 85 (mA)
